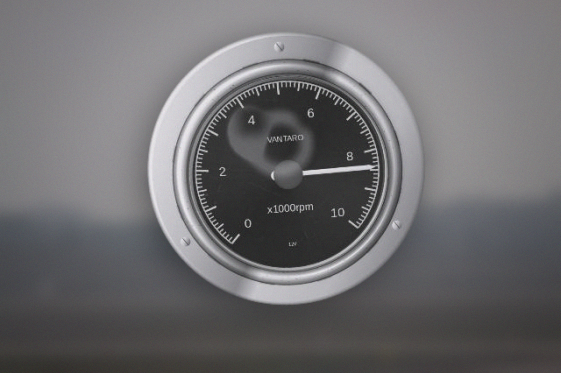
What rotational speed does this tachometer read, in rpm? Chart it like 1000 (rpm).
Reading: 8400 (rpm)
